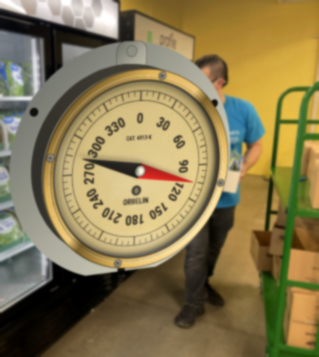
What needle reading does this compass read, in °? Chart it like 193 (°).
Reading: 105 (°)
